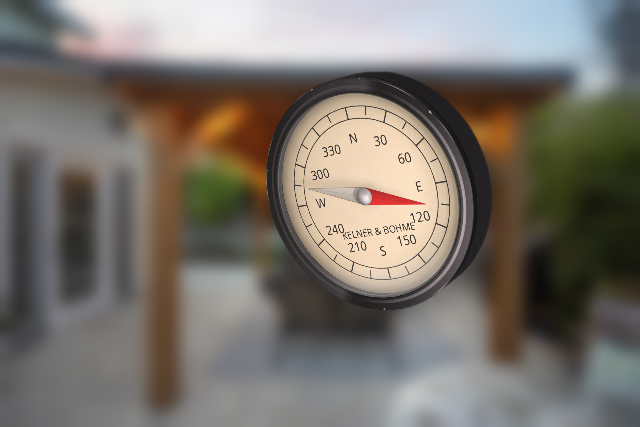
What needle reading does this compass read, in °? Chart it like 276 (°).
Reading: 105 (°)
